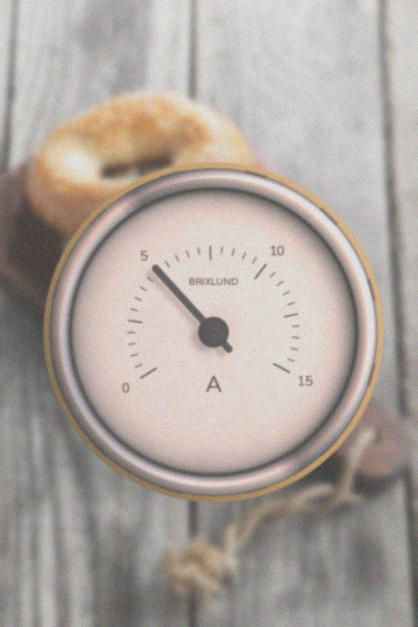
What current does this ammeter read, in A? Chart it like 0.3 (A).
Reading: 5 (A)
